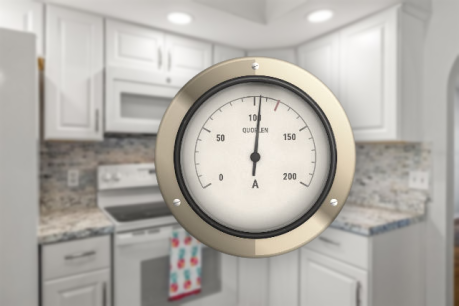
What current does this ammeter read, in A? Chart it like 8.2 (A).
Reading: 105 (A)
